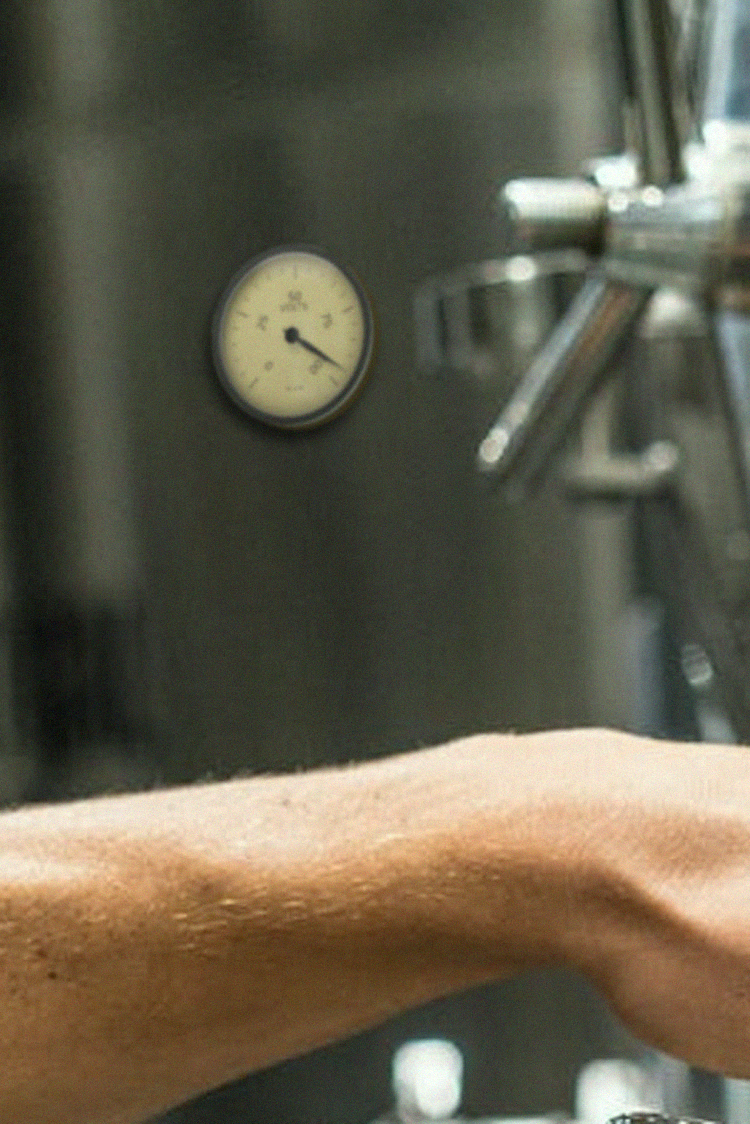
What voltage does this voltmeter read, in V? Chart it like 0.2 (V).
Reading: 95 (V)
